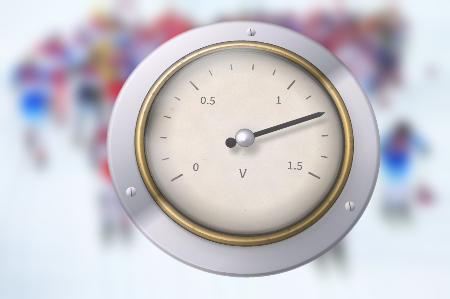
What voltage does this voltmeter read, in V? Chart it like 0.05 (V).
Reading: 1.2 (V)
